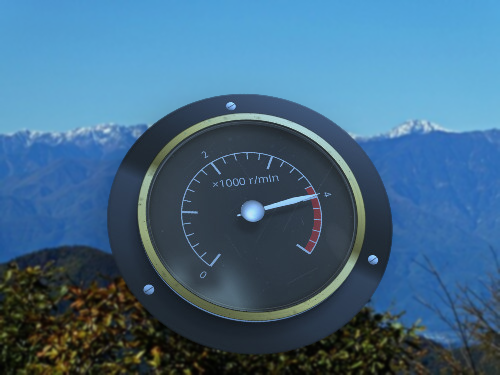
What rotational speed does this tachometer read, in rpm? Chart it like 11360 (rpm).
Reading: 4000 (rpm)
